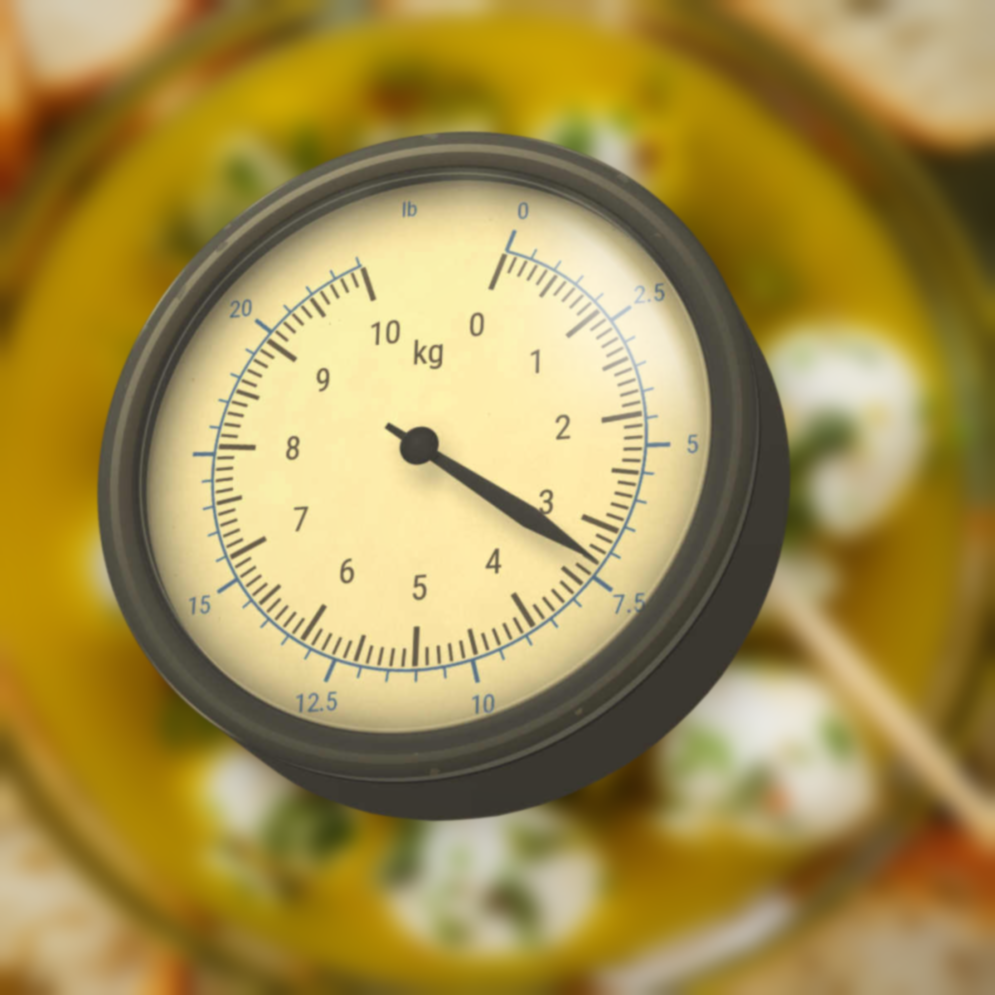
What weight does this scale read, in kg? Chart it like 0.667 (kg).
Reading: 3.3 (kg)
